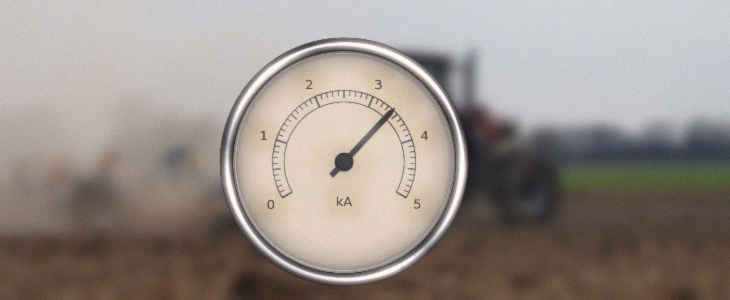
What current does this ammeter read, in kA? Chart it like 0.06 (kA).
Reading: 3.4 (kA)
